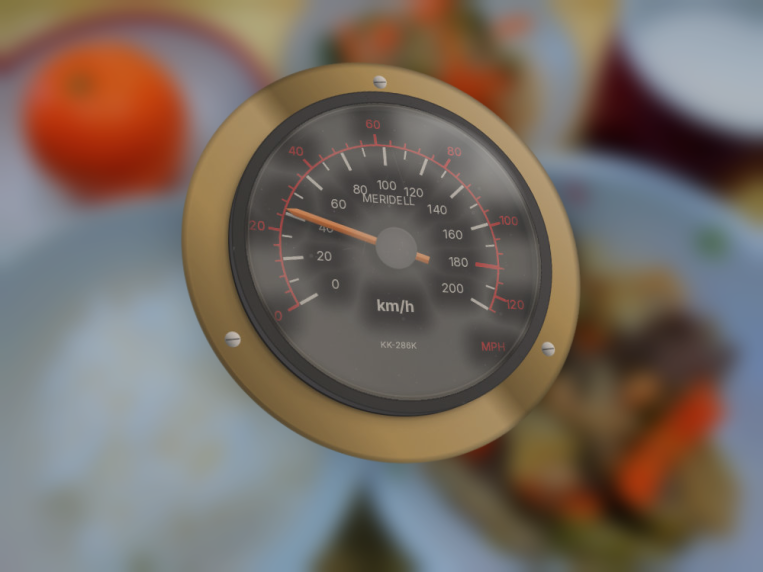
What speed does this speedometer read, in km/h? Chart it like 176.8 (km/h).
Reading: 40 (km/h)
